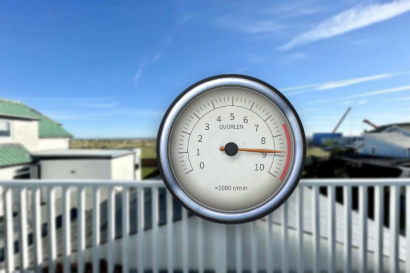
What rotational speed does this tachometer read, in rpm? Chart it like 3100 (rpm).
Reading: 8800 (rpm)
